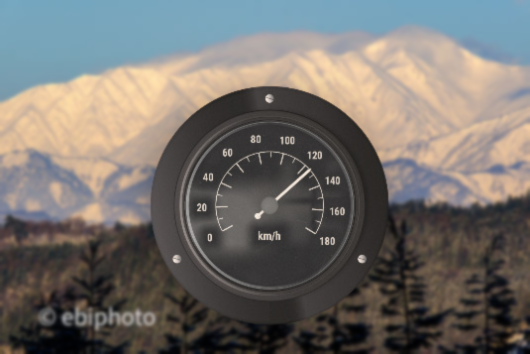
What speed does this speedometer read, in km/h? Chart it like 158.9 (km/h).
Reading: 125 (km/h)
